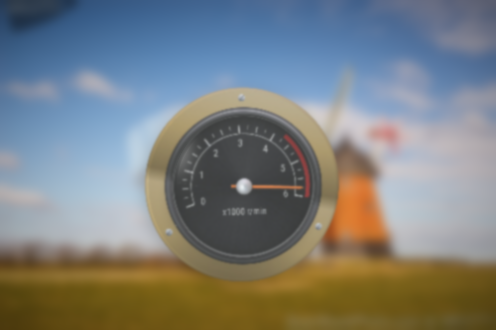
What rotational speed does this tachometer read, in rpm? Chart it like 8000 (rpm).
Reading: 5750 (rpm)
